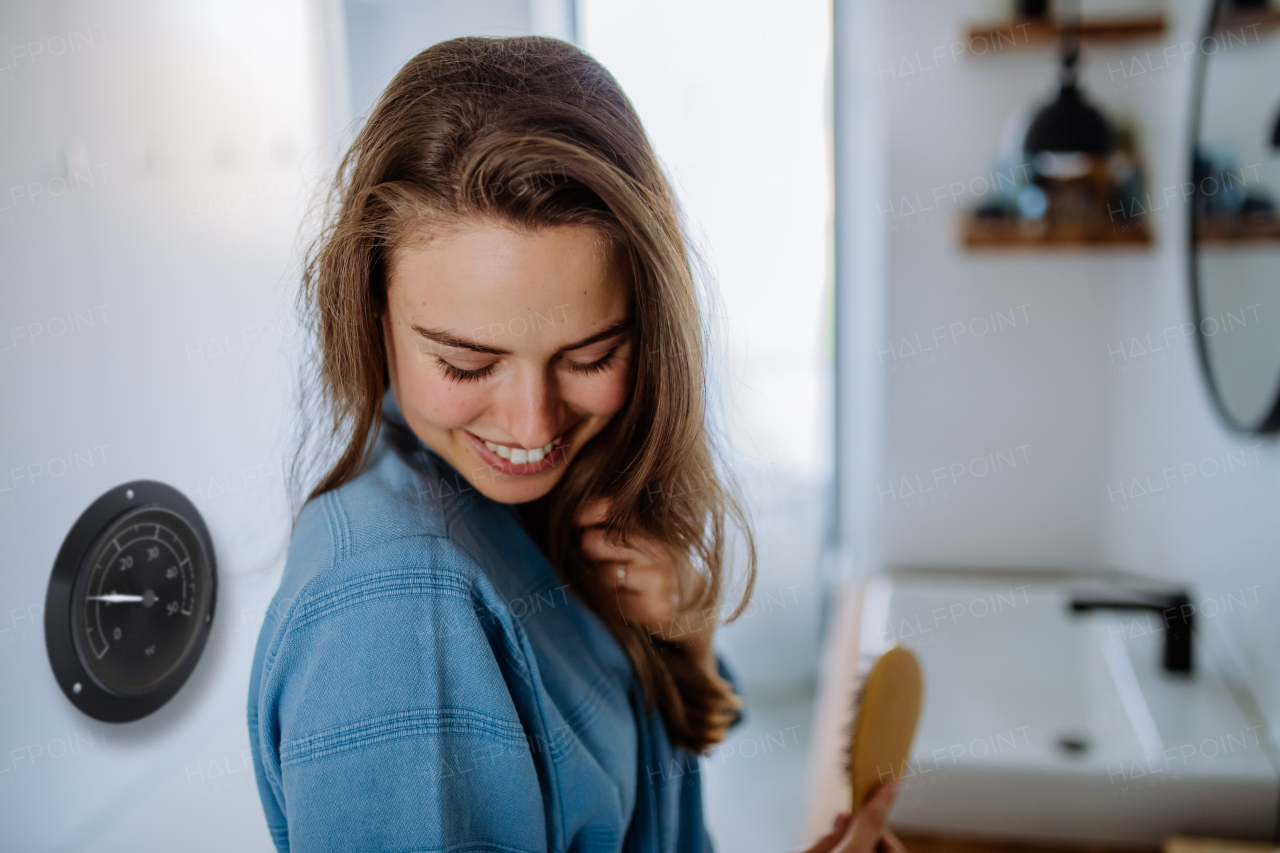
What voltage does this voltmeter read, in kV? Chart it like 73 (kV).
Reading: 10 (kV)
